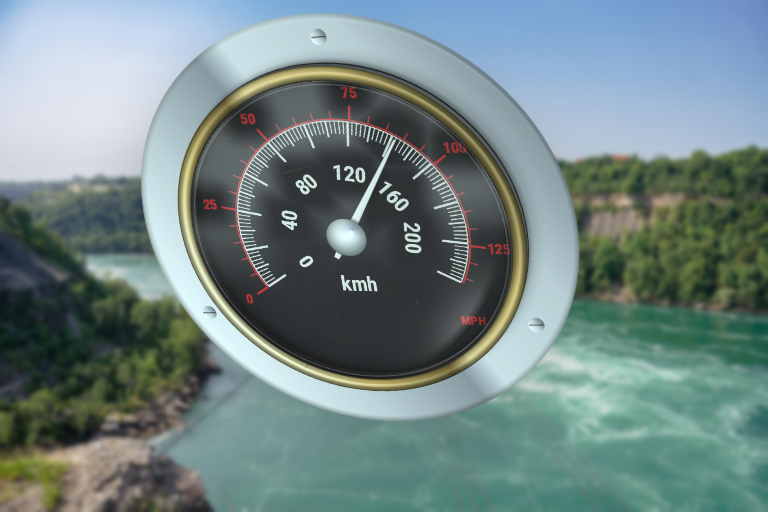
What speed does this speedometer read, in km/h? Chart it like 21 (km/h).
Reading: 142 (km/h)
